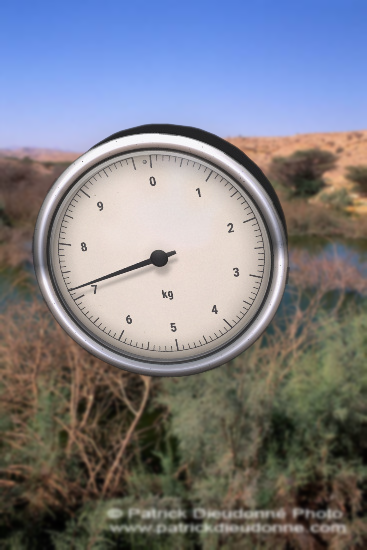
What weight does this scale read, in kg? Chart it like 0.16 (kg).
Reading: 7.2 (kg)
